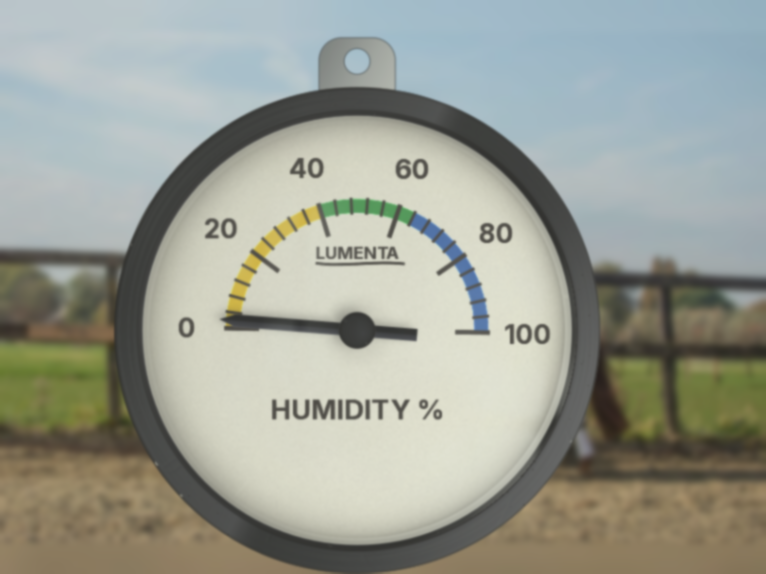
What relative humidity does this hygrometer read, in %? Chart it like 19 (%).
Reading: 2 (%)
